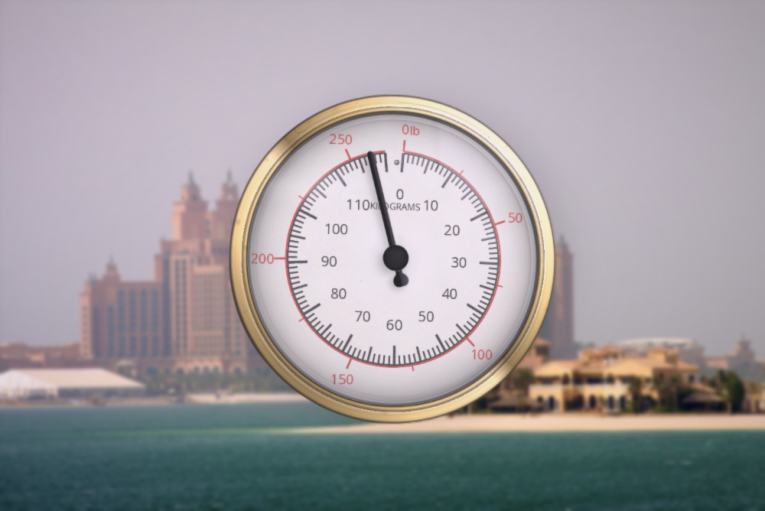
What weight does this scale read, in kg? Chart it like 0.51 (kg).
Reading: 117 (kg)
